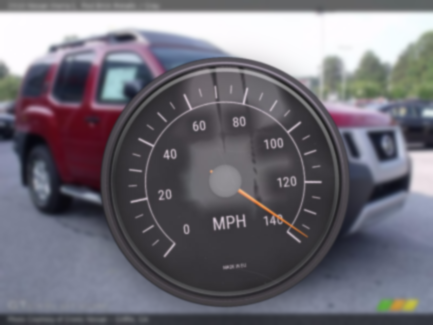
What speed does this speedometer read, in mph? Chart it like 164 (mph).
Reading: 137.5 (mph)
